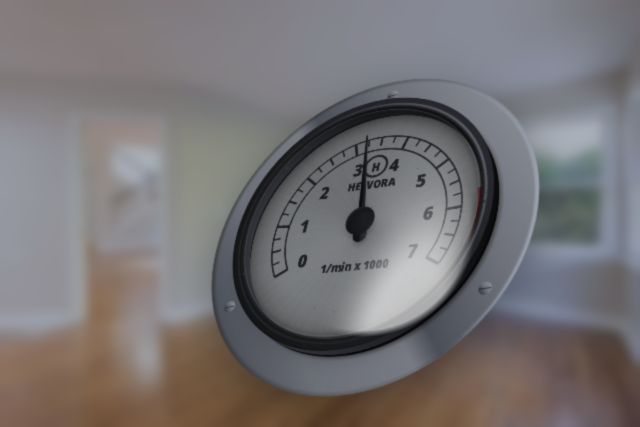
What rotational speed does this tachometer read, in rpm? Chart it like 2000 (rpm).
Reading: 3250 (rpm)
